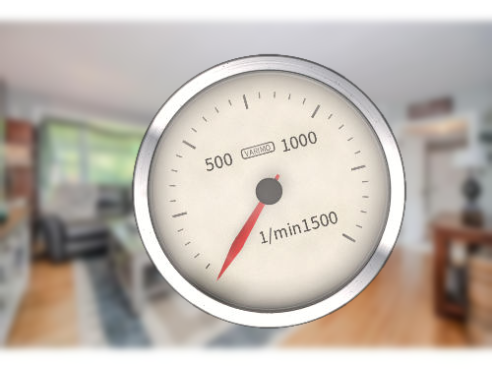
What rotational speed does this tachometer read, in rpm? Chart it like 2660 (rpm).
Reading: 0 (rpm)
